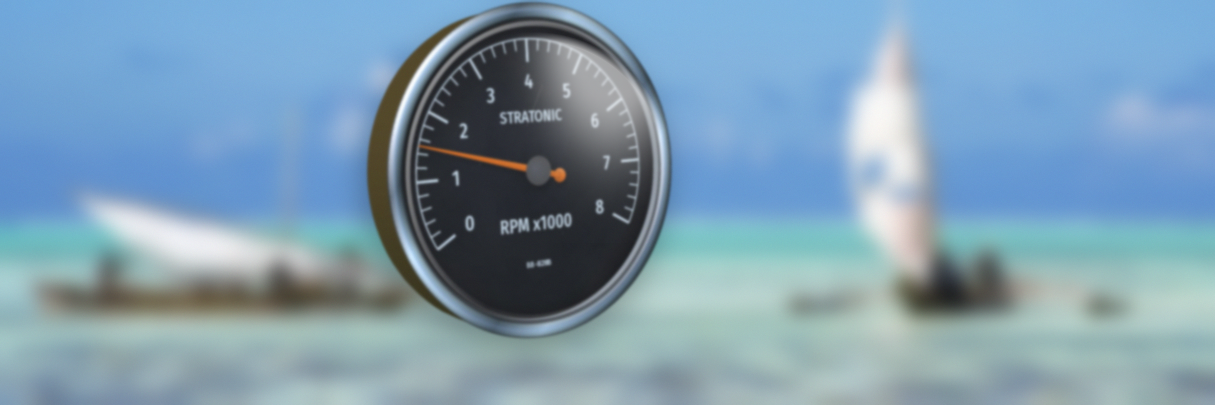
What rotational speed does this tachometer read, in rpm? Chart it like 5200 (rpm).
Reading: 1500 (rpm)
